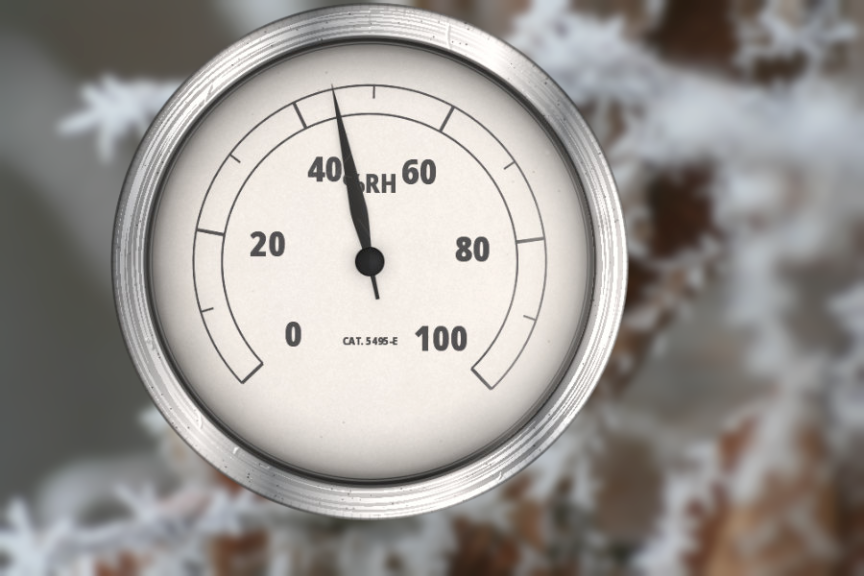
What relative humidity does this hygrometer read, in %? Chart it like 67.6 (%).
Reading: 45 (%)
